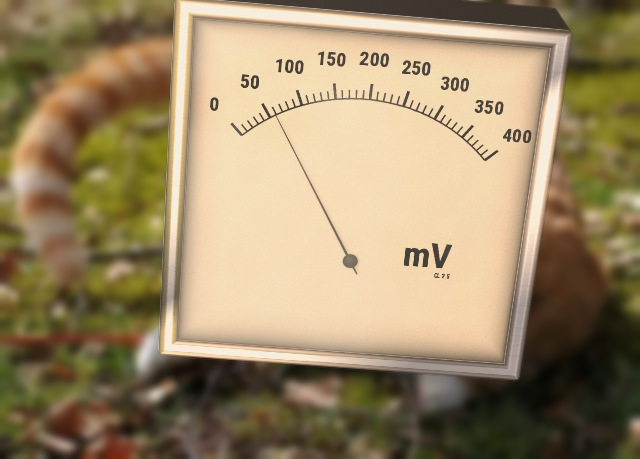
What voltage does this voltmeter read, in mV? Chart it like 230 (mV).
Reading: 60 (mV)
